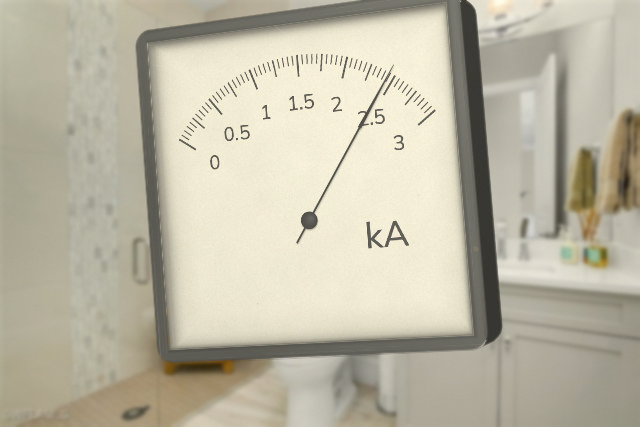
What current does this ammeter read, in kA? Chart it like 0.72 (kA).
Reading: 2.45 (kA)
